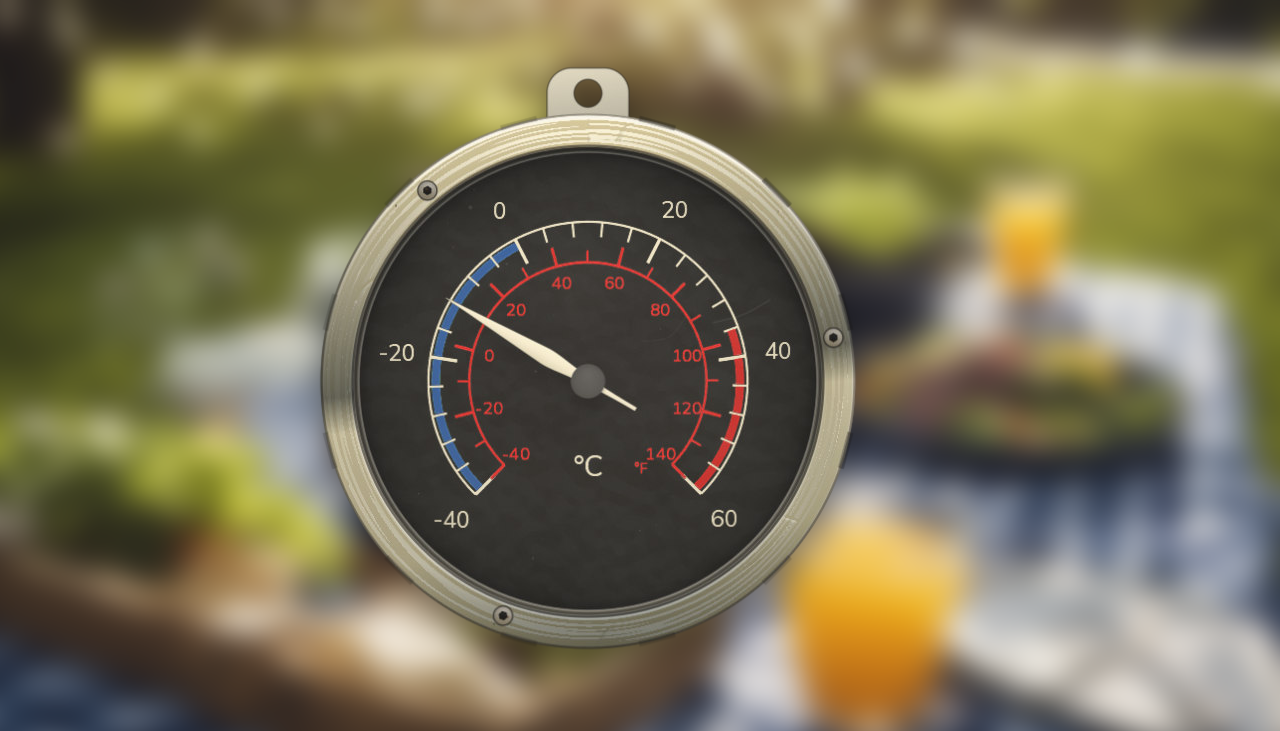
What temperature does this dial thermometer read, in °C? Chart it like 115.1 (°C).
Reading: -12 (°C)
